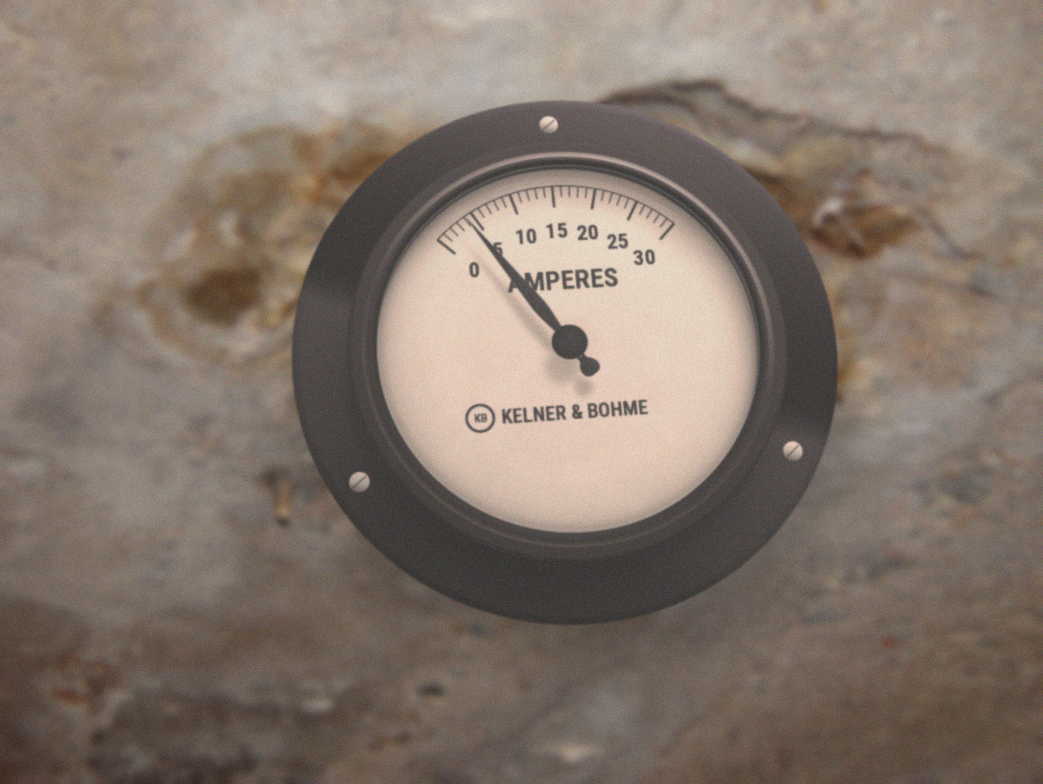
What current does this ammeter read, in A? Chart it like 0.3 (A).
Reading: 4 (A)
